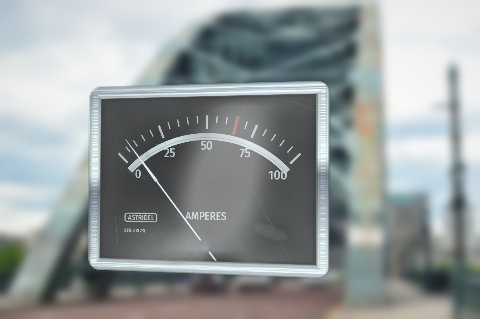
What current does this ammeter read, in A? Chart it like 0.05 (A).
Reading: 7.5 (A)
